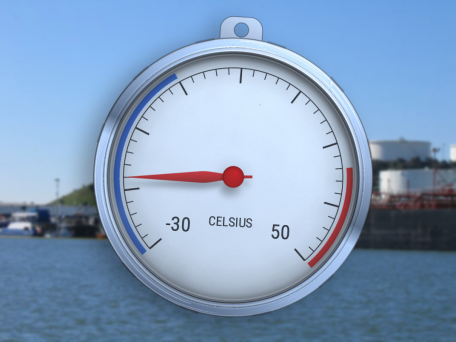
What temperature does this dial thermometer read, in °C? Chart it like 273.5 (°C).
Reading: -18 (°C)
